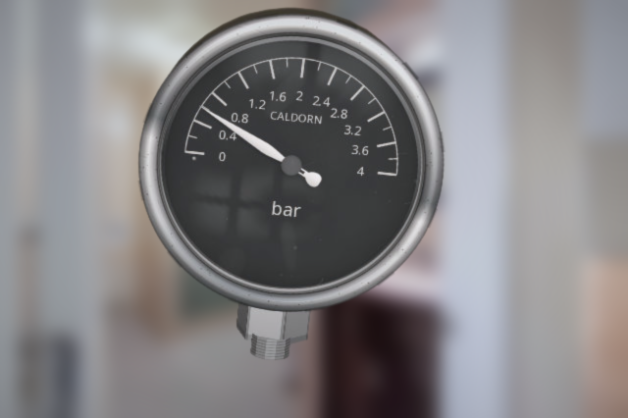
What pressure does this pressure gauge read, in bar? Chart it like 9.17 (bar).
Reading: 0.6 (bar)
